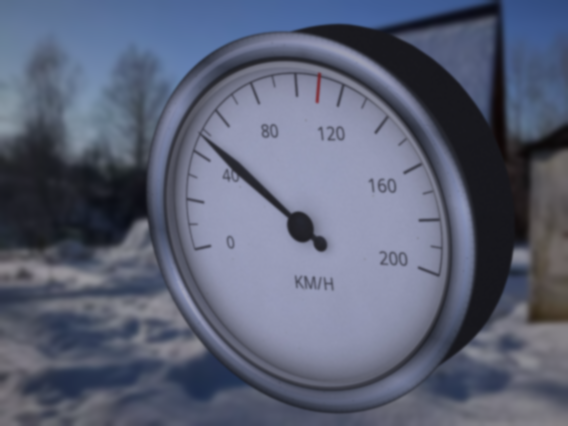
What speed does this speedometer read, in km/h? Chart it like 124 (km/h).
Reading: 50 (km/h)
